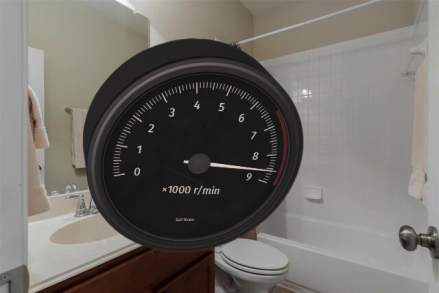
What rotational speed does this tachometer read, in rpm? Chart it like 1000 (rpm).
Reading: 8500 (rpm)
